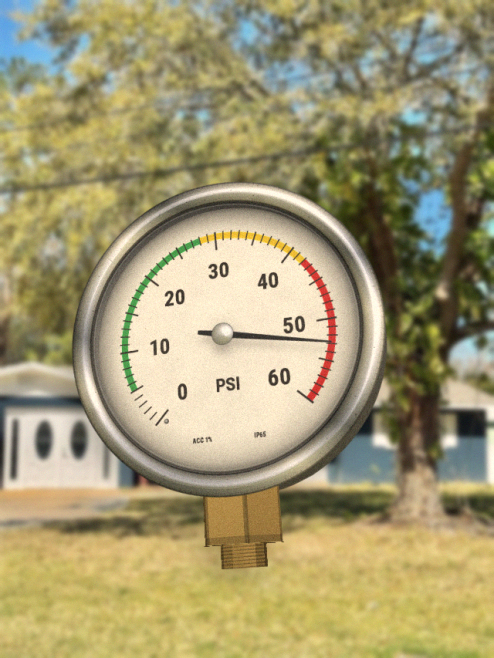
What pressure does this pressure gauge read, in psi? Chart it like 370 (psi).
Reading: 53 (psi)
